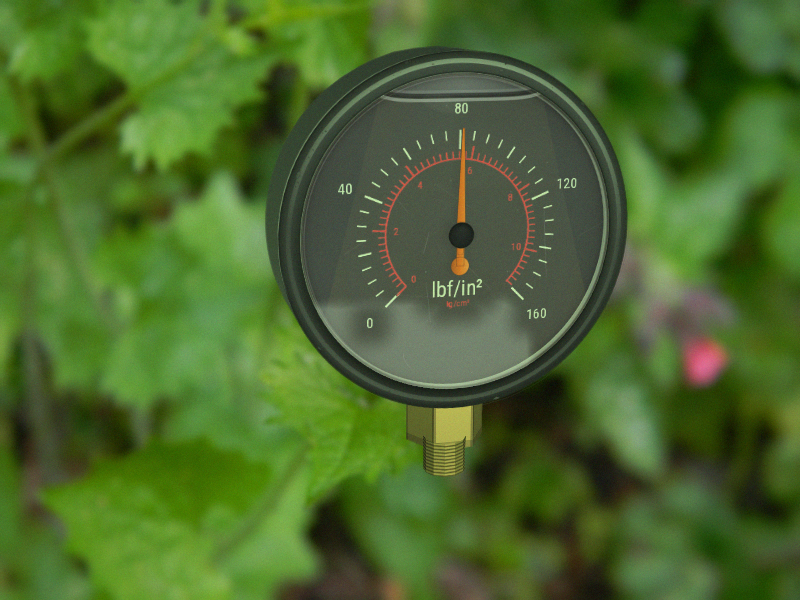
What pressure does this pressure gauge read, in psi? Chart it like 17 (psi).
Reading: 80 (psi)
